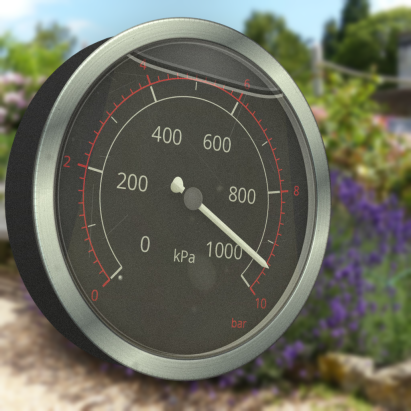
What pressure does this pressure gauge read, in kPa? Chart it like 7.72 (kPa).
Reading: 950 (kPa)
